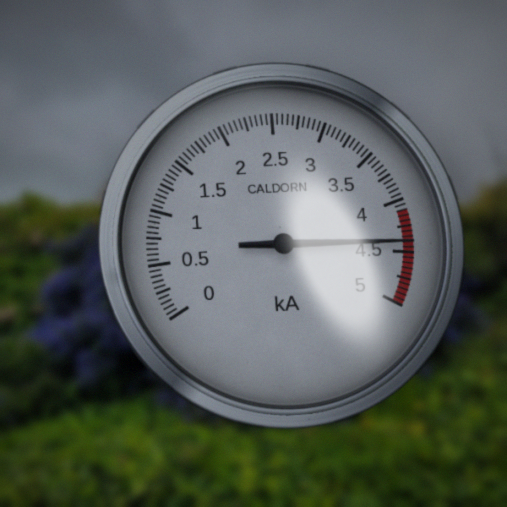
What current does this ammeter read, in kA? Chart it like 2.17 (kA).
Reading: 4.4 (kA)
